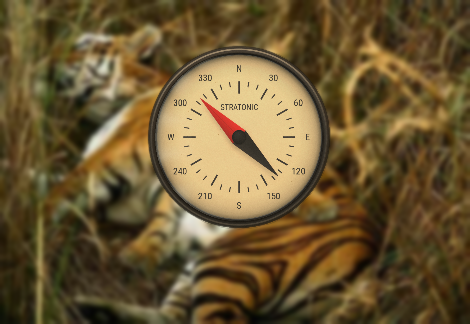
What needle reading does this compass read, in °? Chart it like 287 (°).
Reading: 315 (°)
